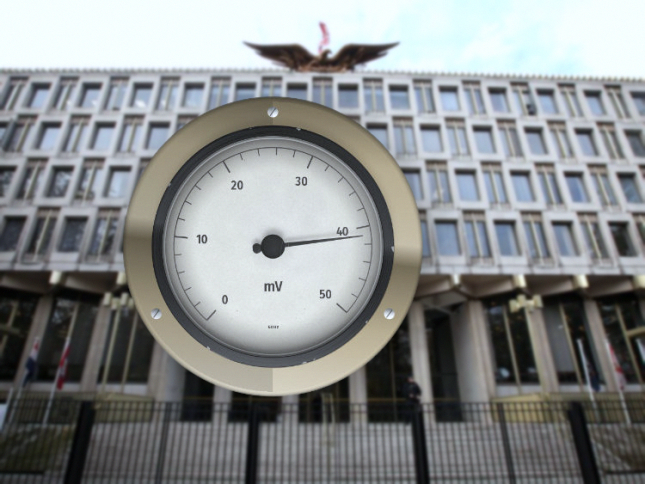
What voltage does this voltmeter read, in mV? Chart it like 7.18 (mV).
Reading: 41 (mV)
